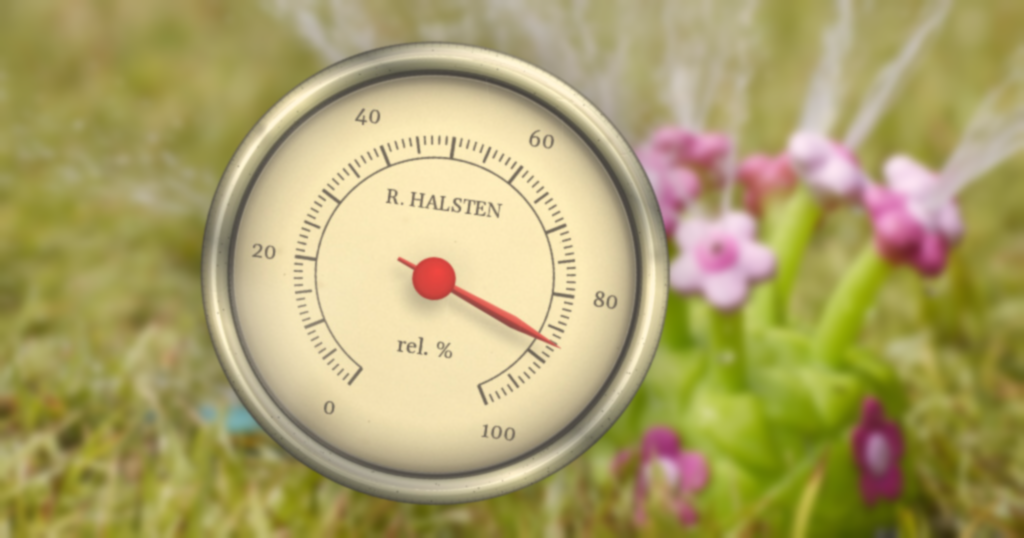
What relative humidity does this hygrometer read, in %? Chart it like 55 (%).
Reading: 87 (%)
